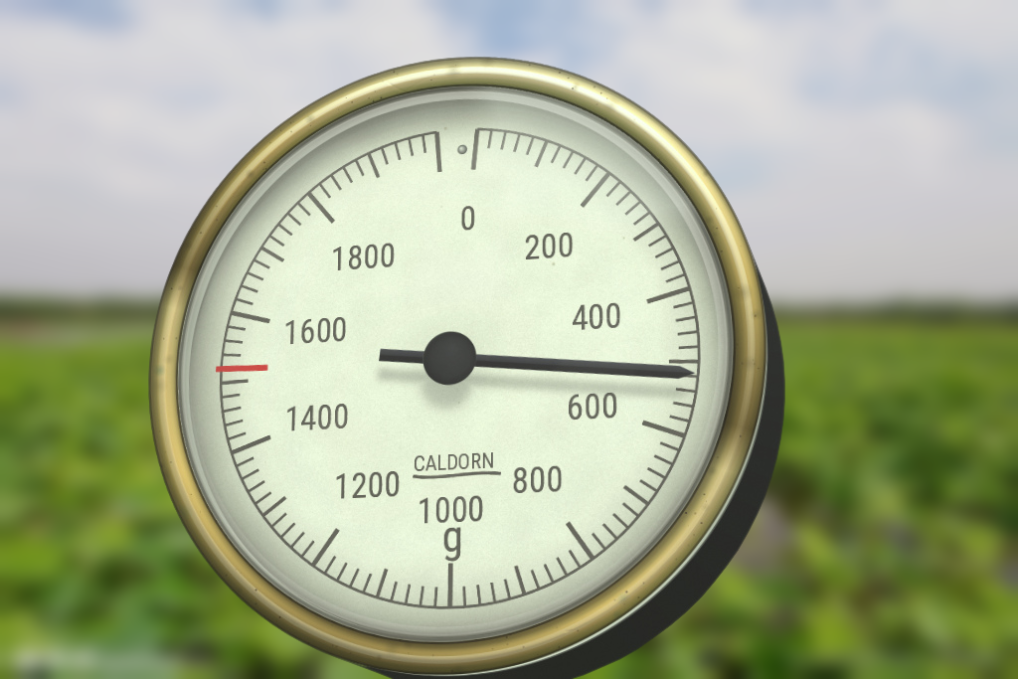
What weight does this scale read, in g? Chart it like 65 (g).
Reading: 520 (g)
